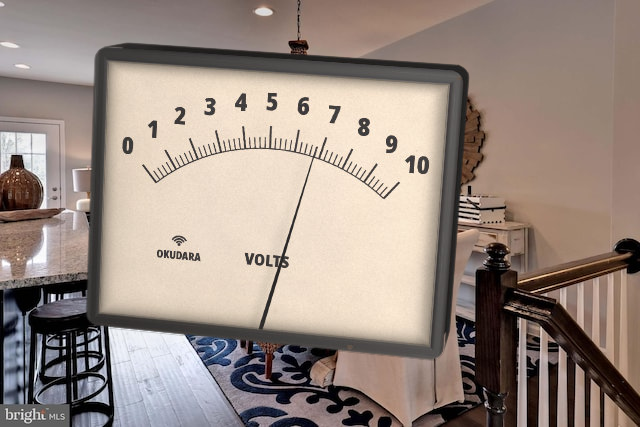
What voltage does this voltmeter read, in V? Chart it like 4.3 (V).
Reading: 6.8 (V)
